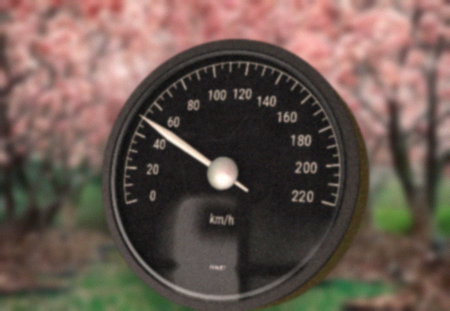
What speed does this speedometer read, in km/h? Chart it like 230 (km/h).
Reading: 50 (km/h)
